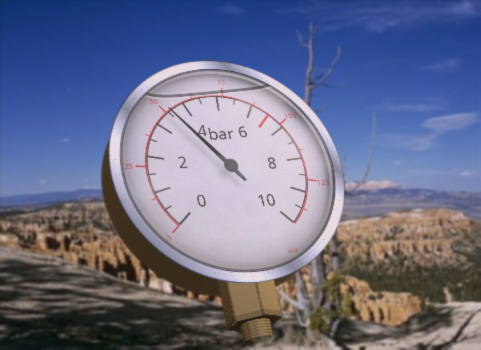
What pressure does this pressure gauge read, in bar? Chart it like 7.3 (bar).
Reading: 3.5 (bar)
